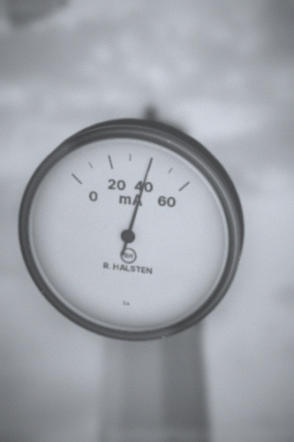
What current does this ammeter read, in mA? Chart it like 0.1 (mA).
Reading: 40 (mA)
